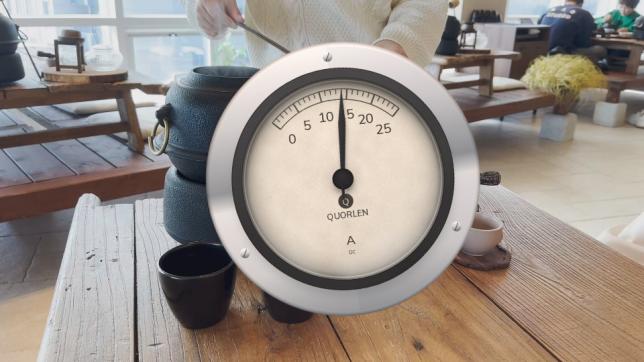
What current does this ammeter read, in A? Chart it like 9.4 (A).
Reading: 14 (A)
